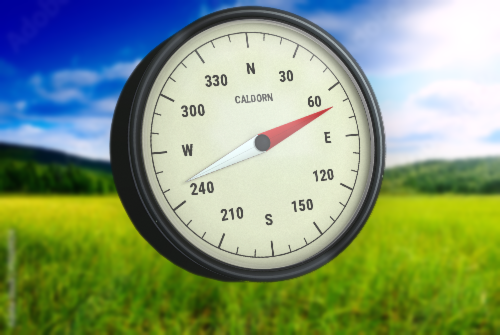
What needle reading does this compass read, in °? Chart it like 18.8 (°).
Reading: 70 (°)
